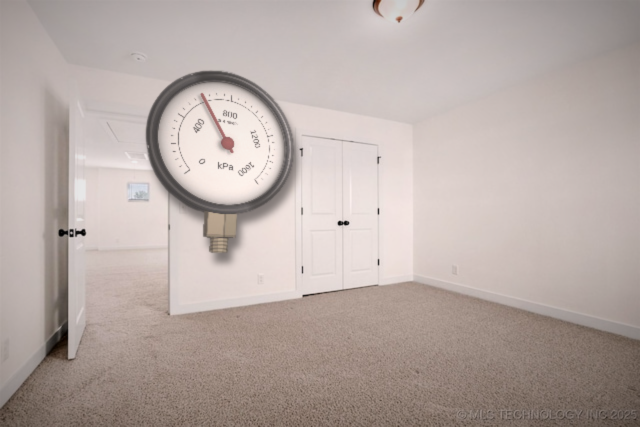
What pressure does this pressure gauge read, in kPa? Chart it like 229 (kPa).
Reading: 600 (kPa)
